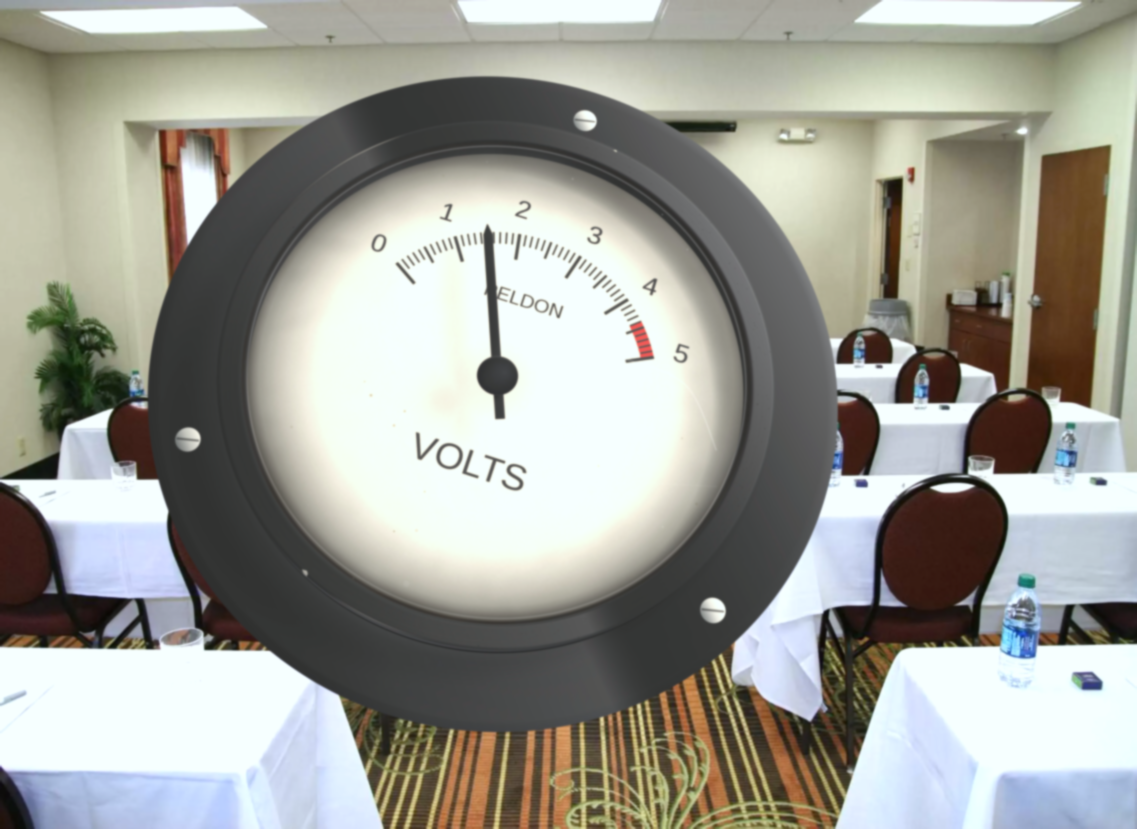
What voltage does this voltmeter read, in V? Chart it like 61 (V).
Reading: 1.5 (V)
